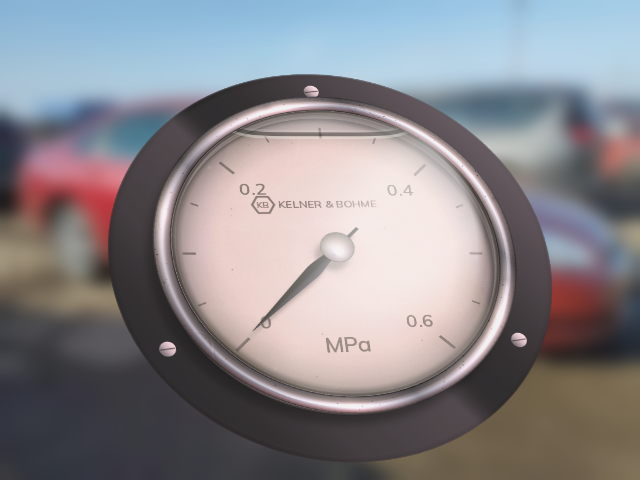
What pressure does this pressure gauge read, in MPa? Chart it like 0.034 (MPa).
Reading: 0 (MPa)
